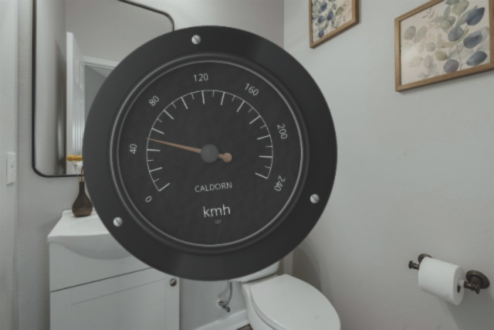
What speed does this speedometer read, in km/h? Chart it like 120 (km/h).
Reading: 50 (km/h)
